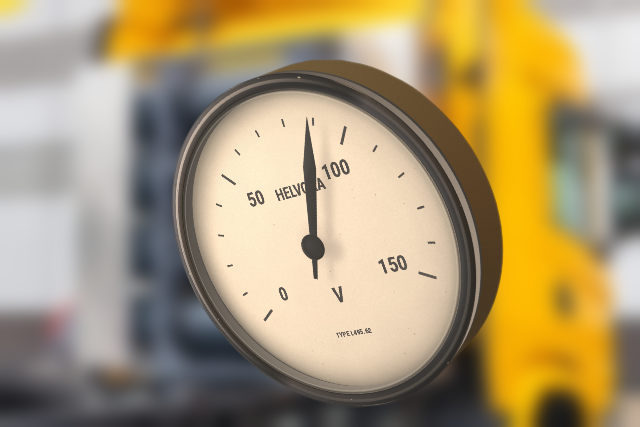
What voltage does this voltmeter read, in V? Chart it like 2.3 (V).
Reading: 90 (V)
